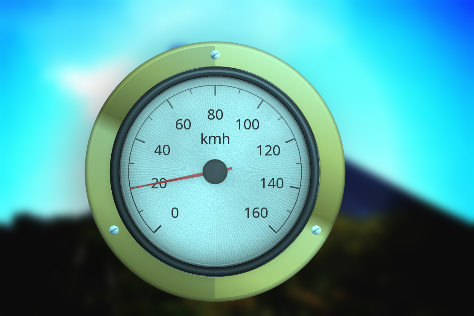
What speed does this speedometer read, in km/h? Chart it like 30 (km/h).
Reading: 20 (km/h)
